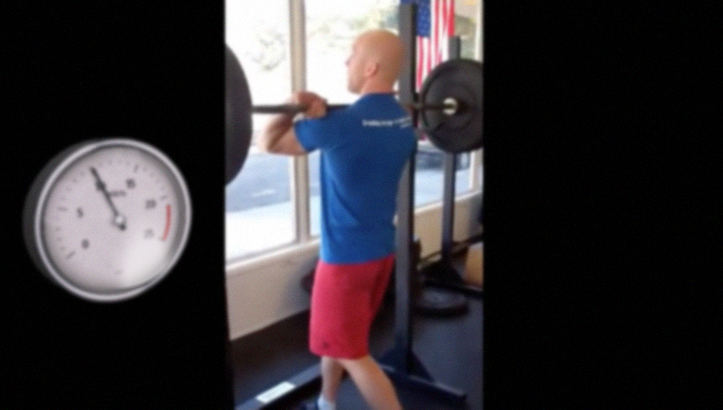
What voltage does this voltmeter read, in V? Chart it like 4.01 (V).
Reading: 10 (V)
